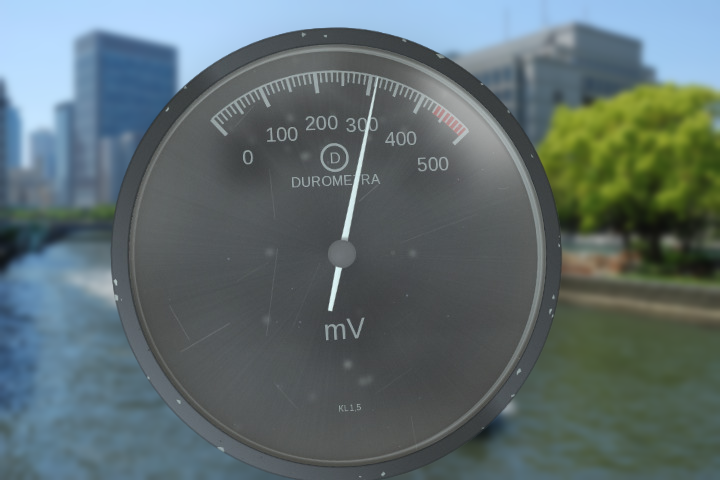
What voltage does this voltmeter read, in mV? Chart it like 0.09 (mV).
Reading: 310 (mV)
